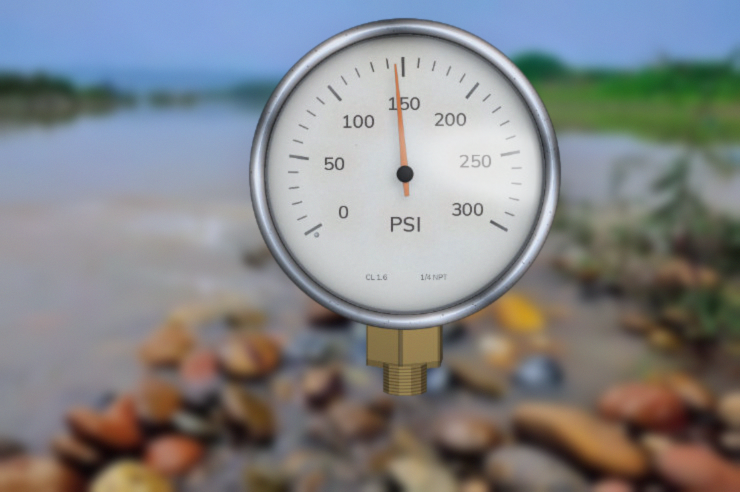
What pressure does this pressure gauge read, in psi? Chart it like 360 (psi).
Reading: 145 (psi)
